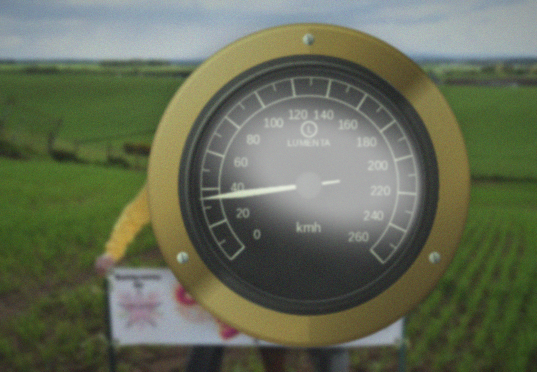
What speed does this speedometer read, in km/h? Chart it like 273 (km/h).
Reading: 35 (km/h)
